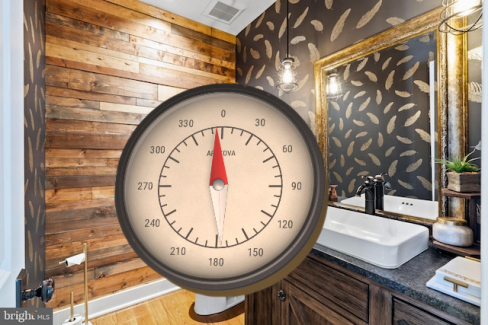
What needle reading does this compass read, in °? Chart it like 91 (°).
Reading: 355 (°)
